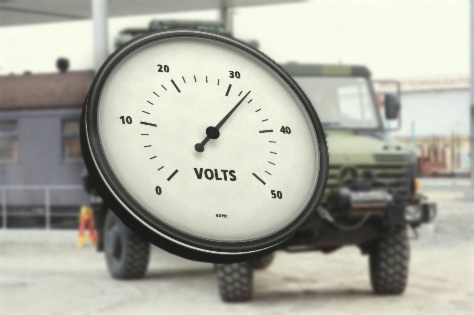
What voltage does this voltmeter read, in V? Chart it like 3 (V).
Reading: 33 (V)
